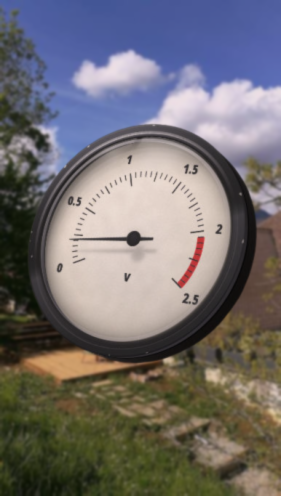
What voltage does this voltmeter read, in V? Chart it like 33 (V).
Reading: 0.2 (V)
